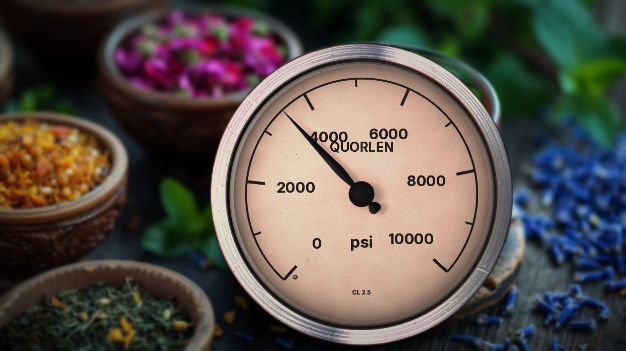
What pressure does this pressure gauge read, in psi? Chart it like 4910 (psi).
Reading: 3500 (psi)
